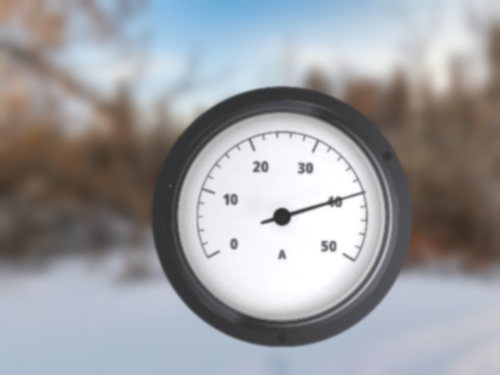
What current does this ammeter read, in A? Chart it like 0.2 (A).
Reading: 40 (A)
